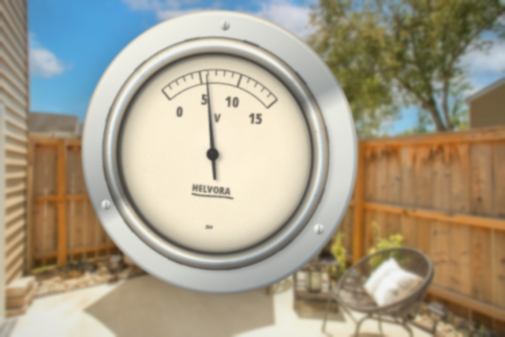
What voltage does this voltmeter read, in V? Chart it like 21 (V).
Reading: 6 (V)
